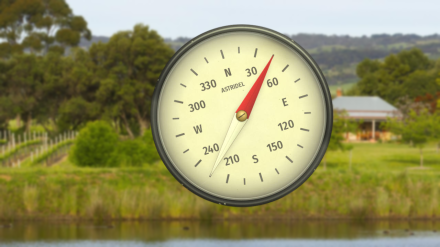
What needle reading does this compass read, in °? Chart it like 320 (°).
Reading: 45 (°)
